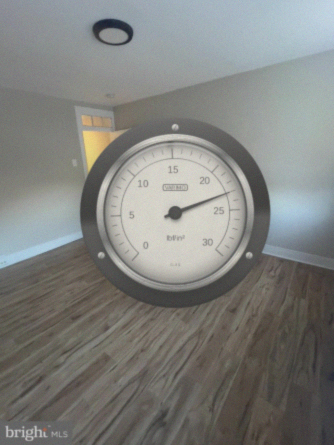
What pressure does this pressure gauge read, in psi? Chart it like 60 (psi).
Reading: 23 (psi)
